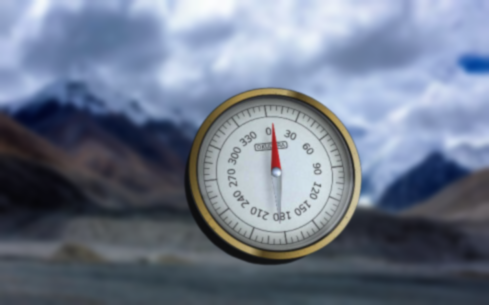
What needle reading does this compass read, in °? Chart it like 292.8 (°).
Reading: 5 (°)
